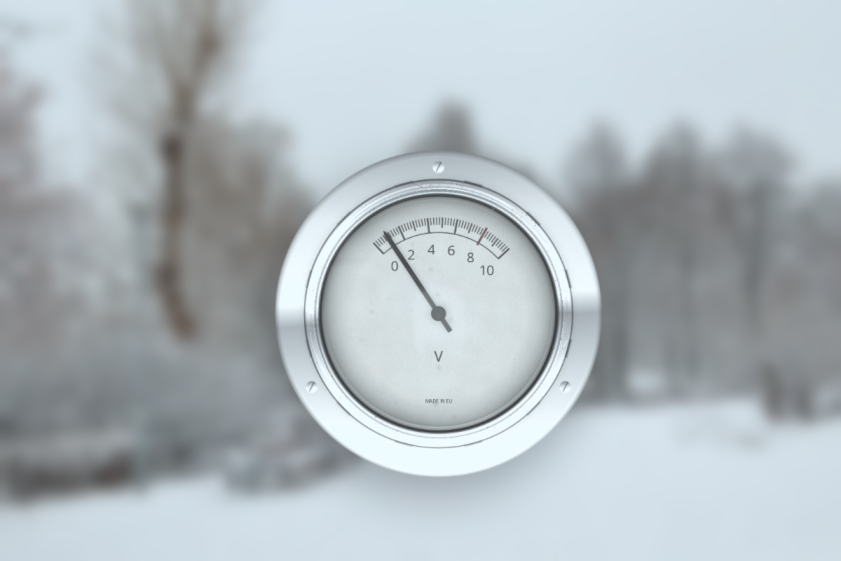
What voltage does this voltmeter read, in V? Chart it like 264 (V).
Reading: 1 (V)
